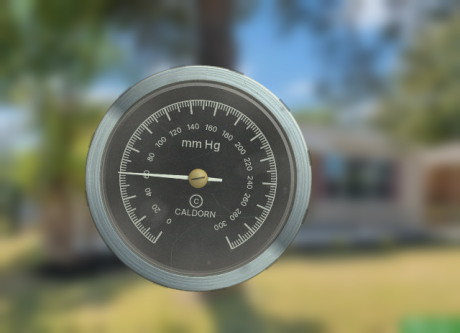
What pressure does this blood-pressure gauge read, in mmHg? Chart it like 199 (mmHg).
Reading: 60 (mmHg)
